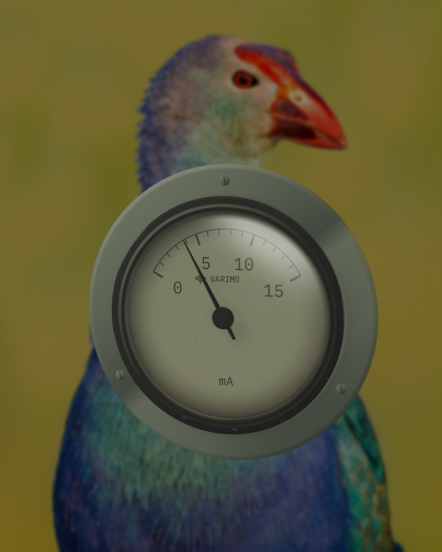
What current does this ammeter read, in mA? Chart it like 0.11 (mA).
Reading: 4 (mA)
